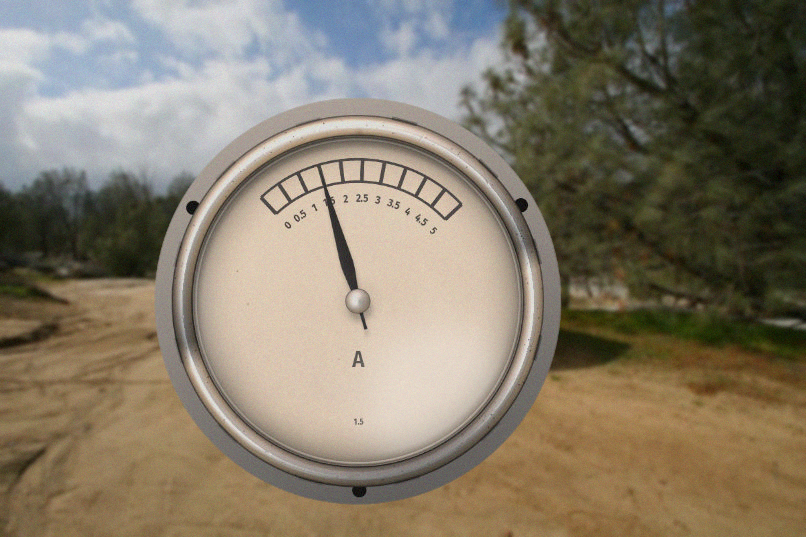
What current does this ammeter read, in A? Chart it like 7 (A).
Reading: 1.5 (A)
